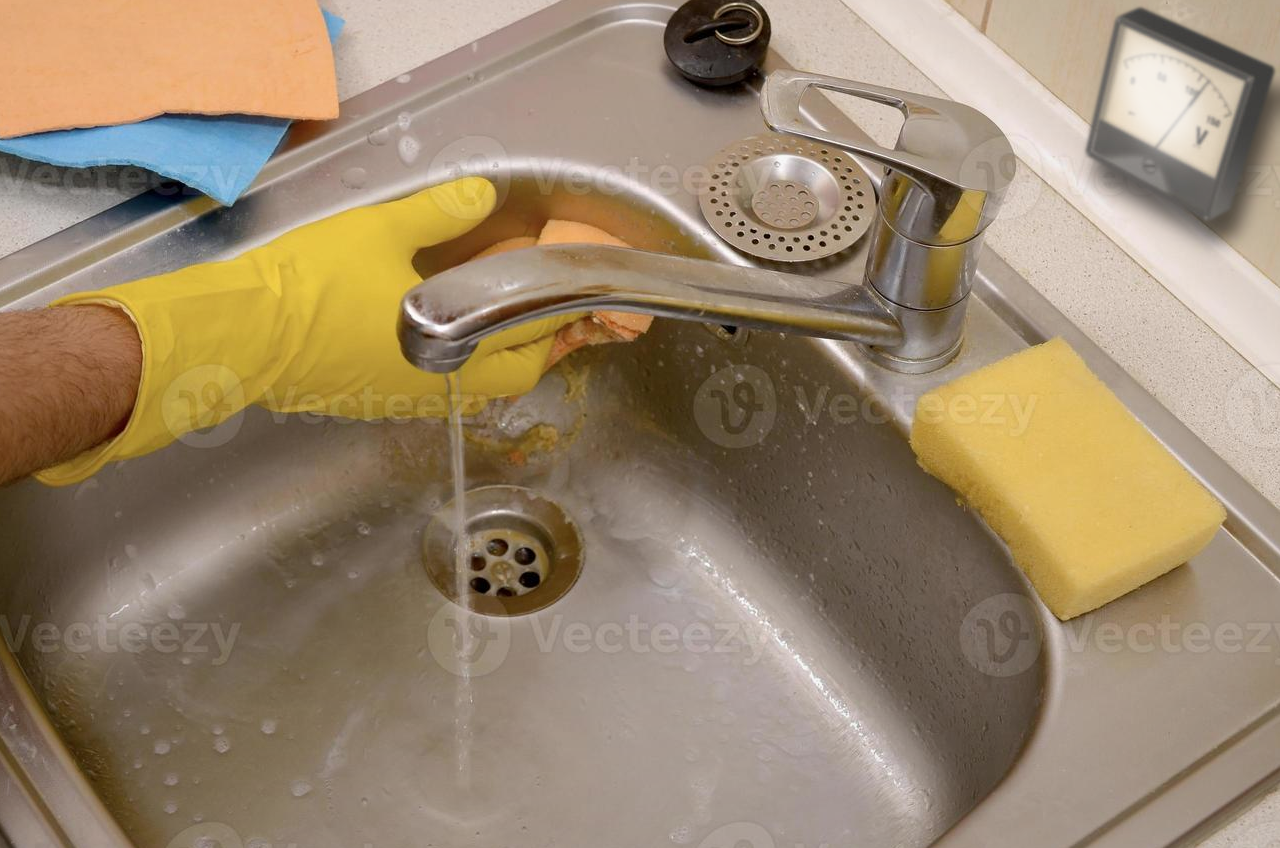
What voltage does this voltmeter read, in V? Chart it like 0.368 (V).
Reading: 110 (V)
